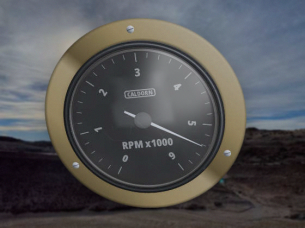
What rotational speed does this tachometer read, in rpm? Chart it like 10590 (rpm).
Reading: 5400 (rpm)
